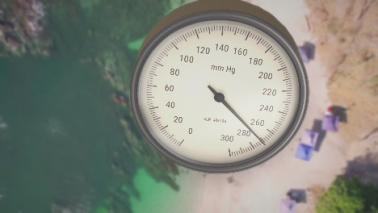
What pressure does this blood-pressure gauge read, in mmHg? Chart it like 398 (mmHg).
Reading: 270 (mmHg)
